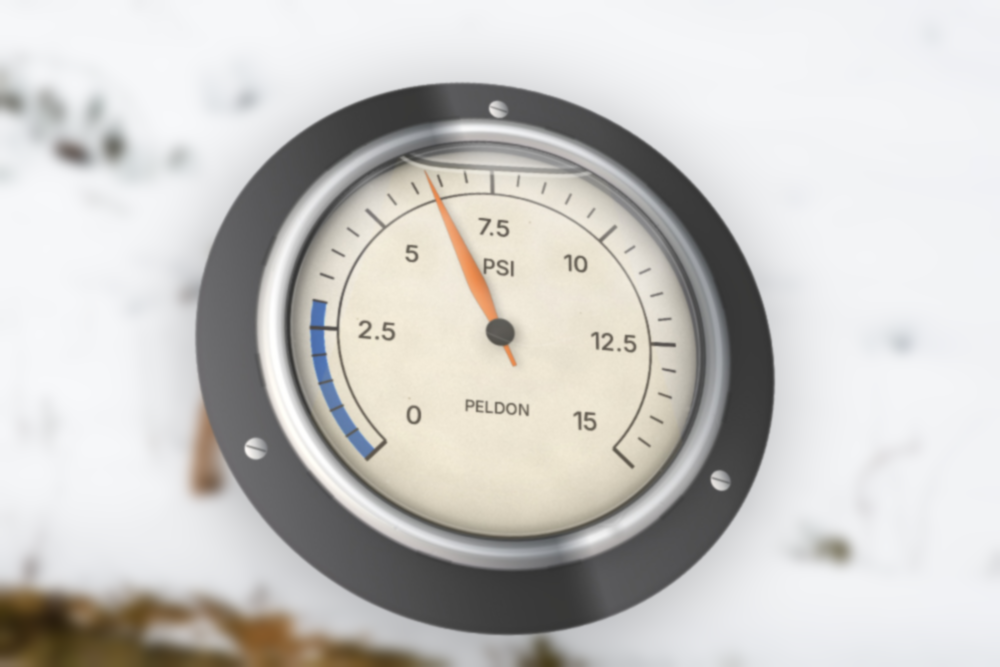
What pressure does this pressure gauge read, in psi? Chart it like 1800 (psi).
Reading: 6.25 (psi)
